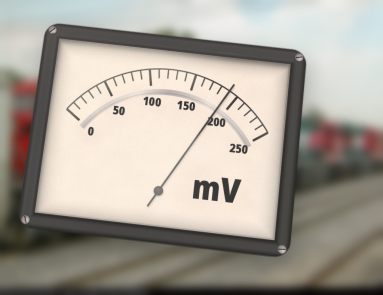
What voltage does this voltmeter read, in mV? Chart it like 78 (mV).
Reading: 190 (mV)
